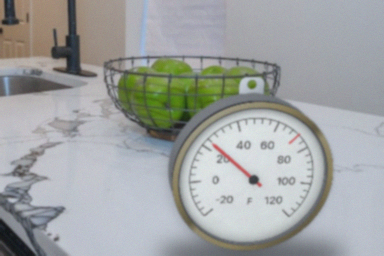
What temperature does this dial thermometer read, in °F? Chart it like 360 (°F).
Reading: 24 (°F)
